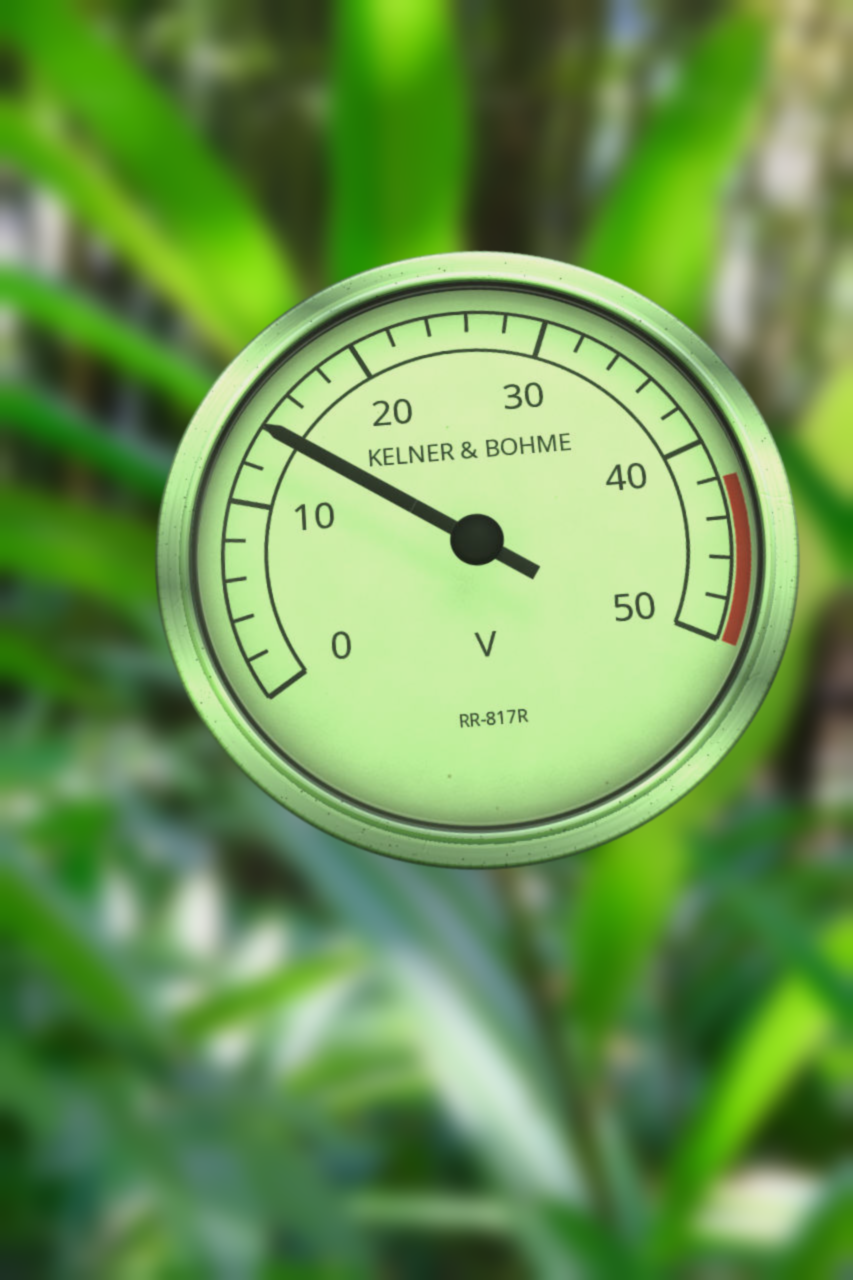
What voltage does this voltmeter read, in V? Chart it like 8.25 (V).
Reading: 14 (V)
